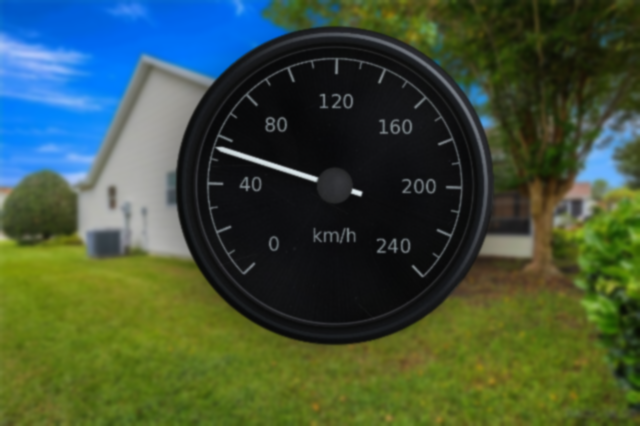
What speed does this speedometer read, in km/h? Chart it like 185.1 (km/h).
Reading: 55 (km/h)
